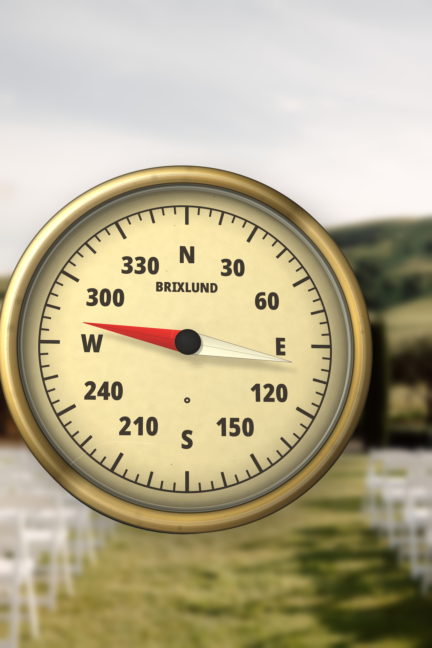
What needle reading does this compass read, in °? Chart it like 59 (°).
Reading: 280 (°)
